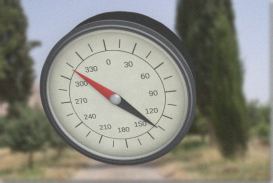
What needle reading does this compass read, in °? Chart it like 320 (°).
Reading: 315 (°)
